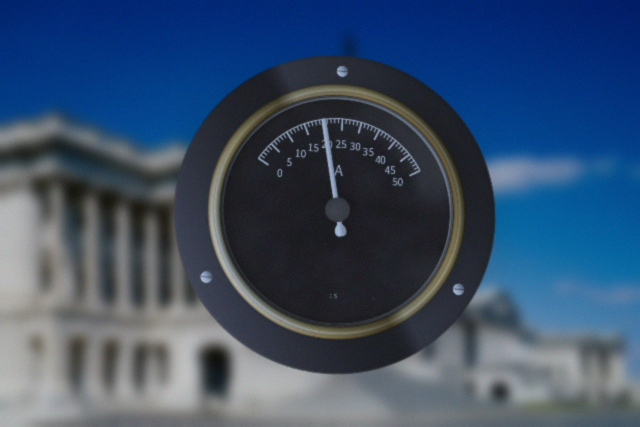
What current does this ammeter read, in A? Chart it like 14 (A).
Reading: 20 (A)
